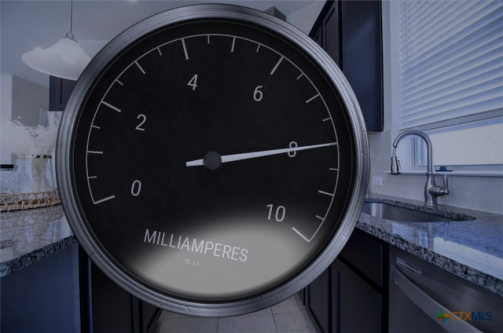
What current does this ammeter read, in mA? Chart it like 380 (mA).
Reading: 8 (mA)
